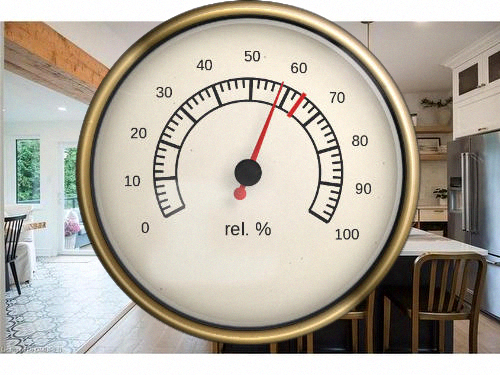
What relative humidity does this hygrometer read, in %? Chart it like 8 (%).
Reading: 58 (%)
